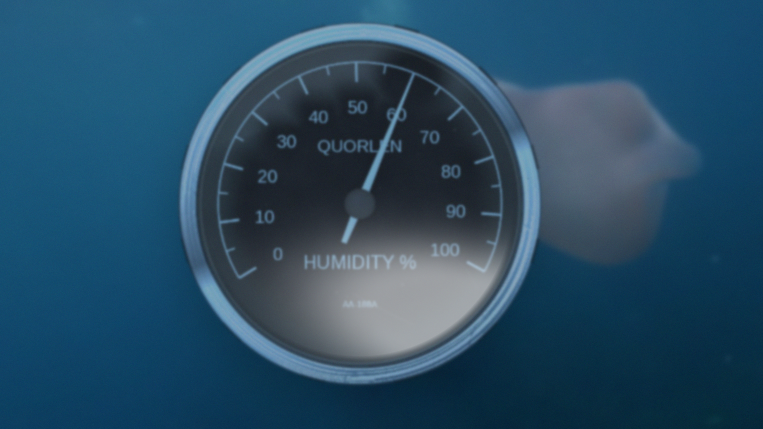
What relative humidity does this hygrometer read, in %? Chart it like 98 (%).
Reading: 60 (%)
